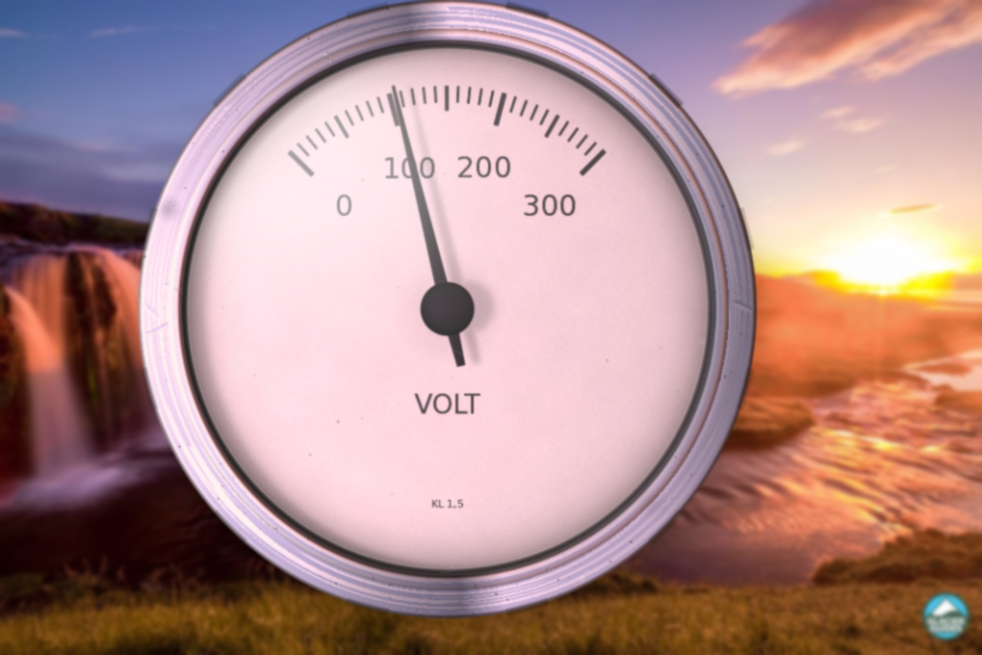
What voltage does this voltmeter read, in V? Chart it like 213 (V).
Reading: 105 (V)
